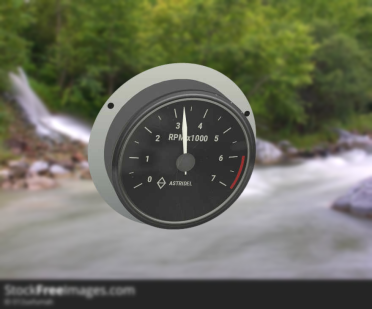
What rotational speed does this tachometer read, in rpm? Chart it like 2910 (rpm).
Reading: 3250 (rpm)
